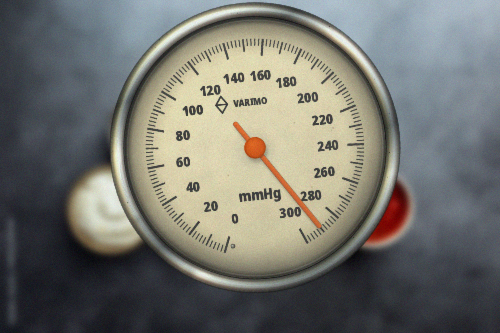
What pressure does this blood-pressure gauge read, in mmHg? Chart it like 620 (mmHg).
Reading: 290 (mmHg)
